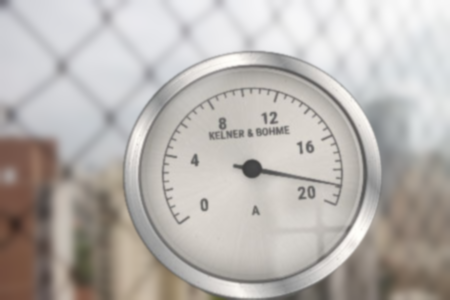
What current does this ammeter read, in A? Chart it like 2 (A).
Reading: 19 (A)
